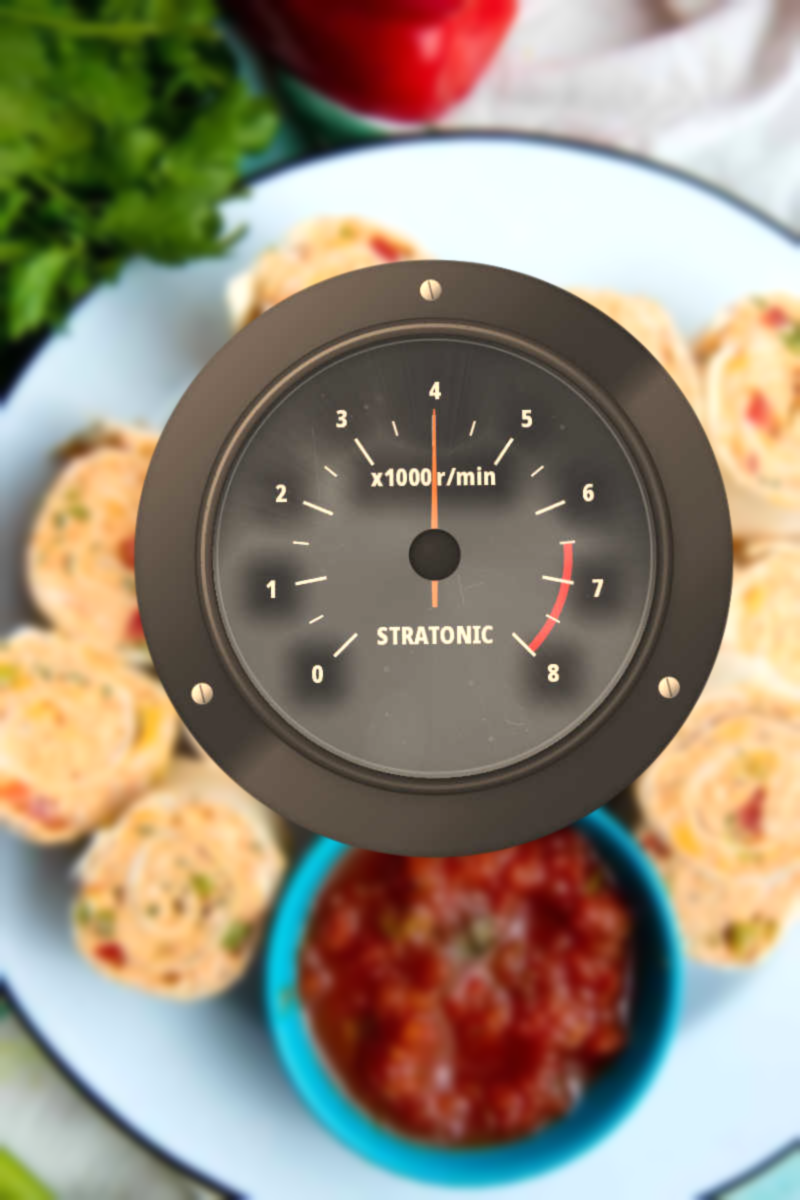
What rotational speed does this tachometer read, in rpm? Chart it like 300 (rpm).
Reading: 4000 (rpm)
